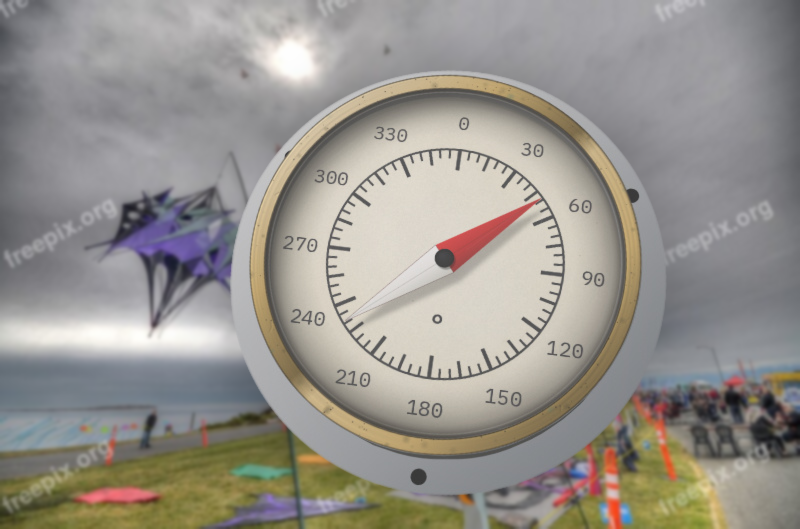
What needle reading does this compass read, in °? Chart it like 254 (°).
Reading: 50 (°)
